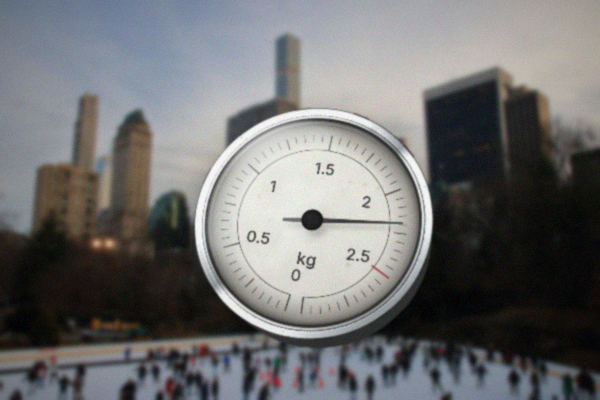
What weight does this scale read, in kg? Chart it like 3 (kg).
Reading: 2.2 (kg)
